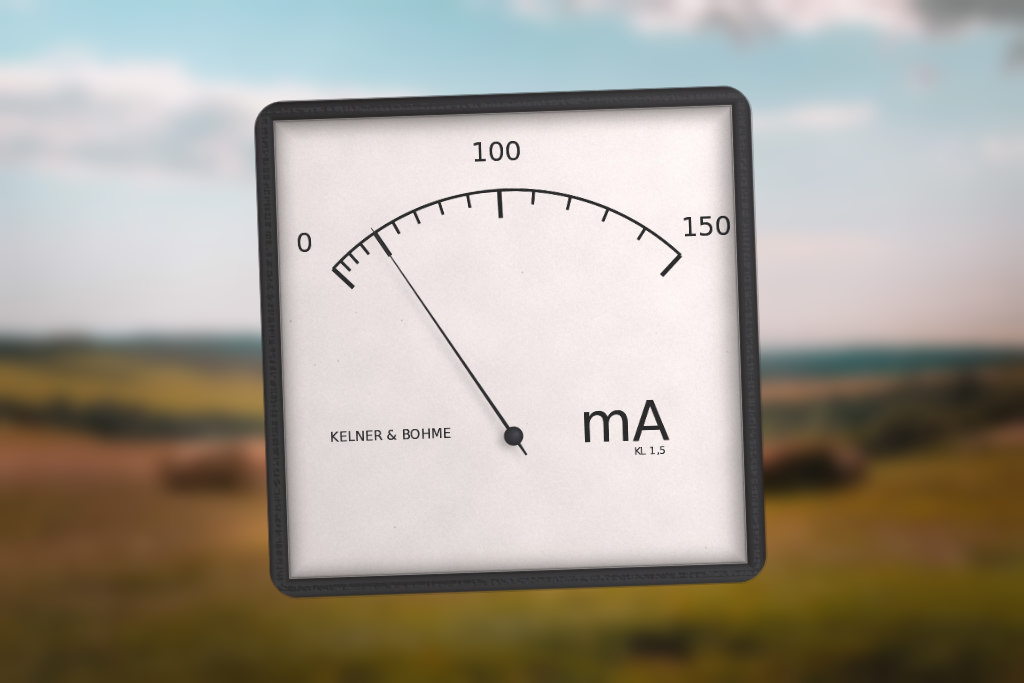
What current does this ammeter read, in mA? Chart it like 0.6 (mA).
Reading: 50 (mA)
